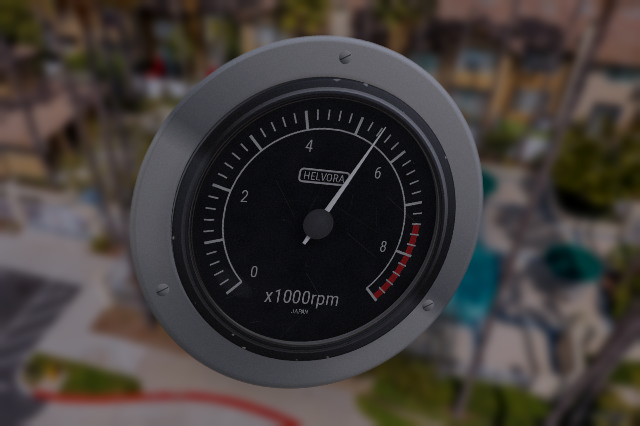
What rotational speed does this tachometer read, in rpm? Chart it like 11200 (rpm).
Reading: 5400 (rpm)
